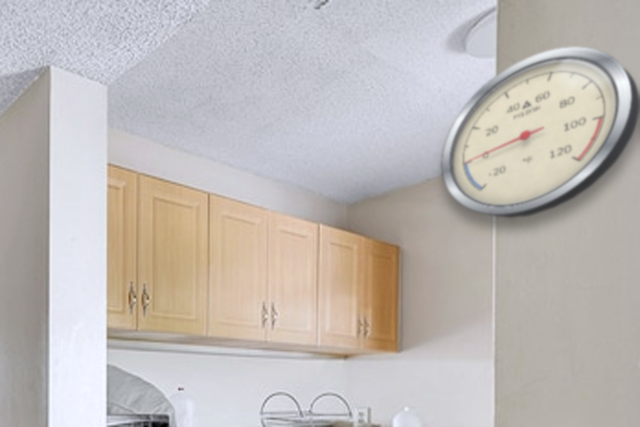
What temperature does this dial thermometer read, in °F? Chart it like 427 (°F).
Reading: 0 (°F)
